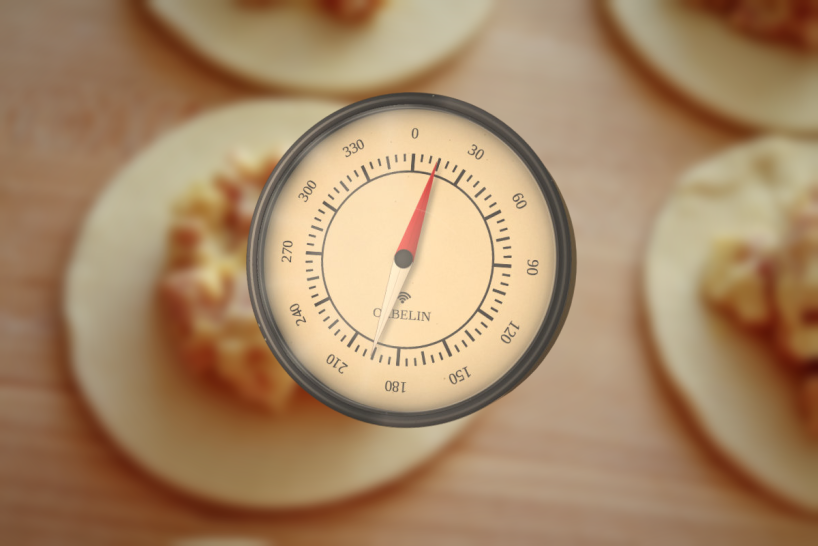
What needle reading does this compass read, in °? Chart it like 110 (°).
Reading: 15 (°)
